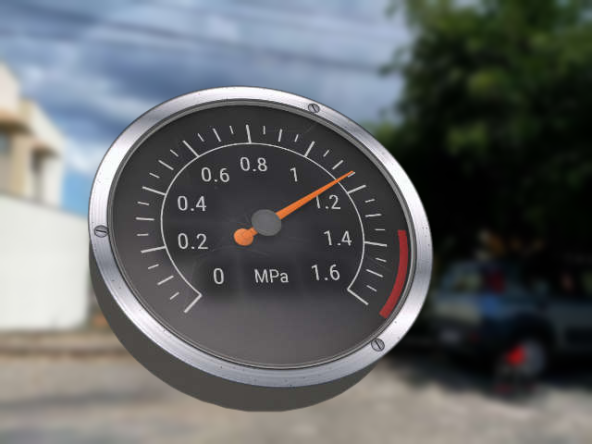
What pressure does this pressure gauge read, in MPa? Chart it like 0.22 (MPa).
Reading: 1.15 (MPa)
